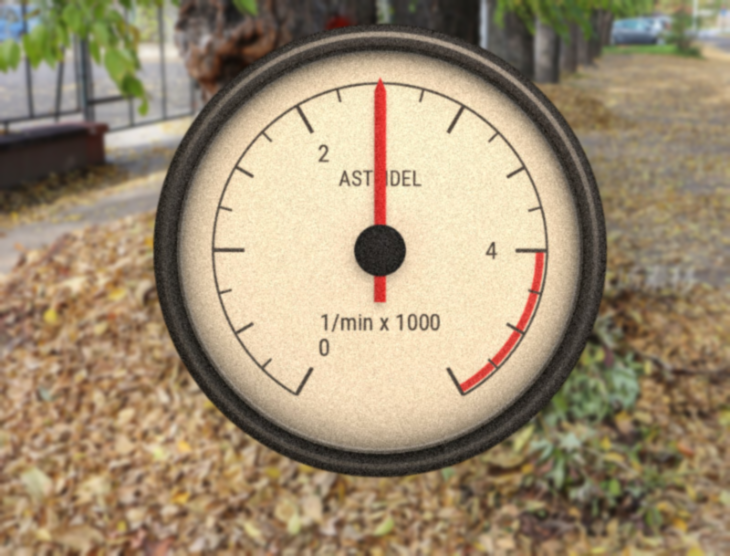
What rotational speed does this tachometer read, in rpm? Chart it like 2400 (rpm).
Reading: 2500 (rpm)
